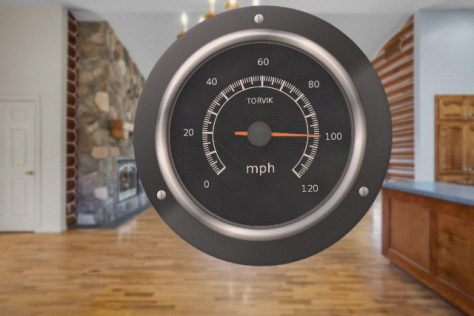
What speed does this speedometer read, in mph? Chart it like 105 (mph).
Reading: 100 (mph)
